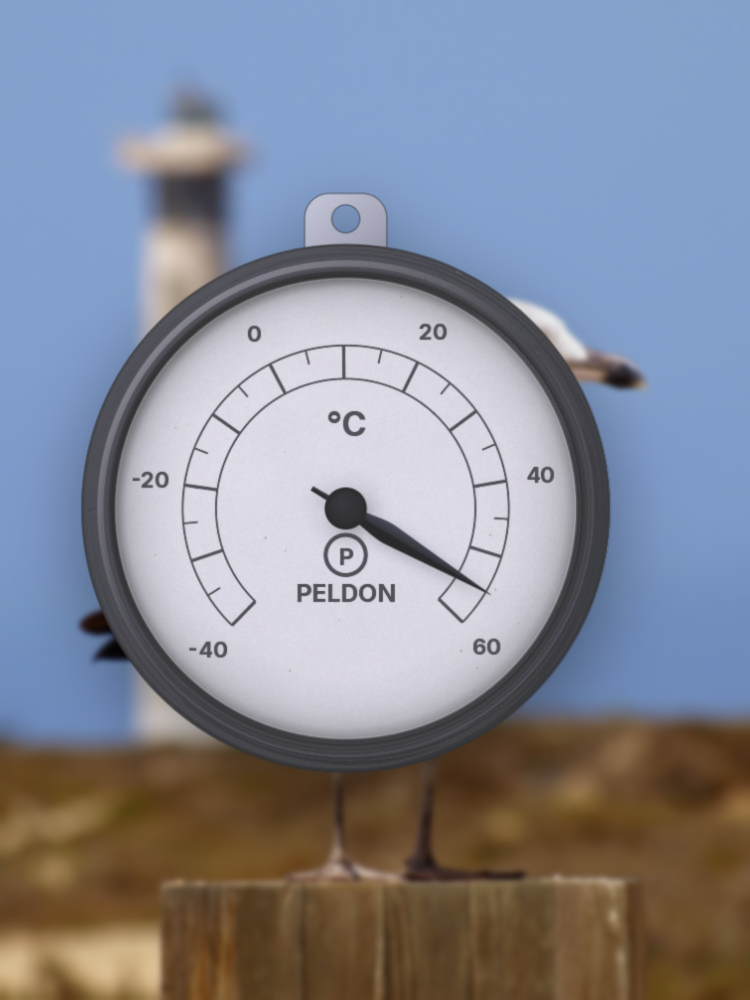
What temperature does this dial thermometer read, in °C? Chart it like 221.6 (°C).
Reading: 55 (°C)
